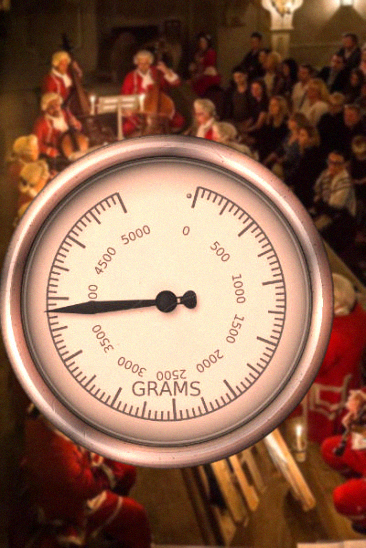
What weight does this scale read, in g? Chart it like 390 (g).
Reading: 3900 (g)
